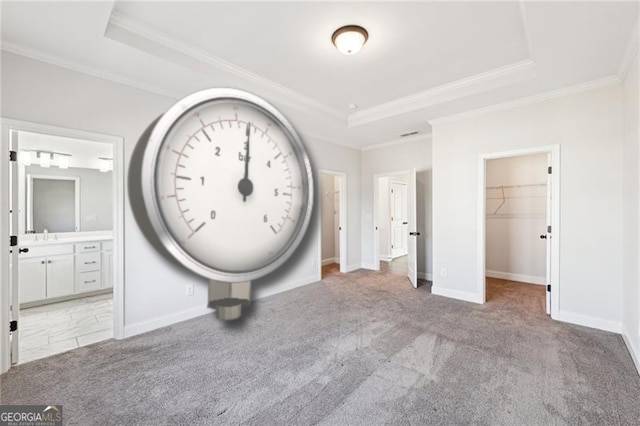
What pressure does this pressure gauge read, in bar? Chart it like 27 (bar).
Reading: 3 (bar)
